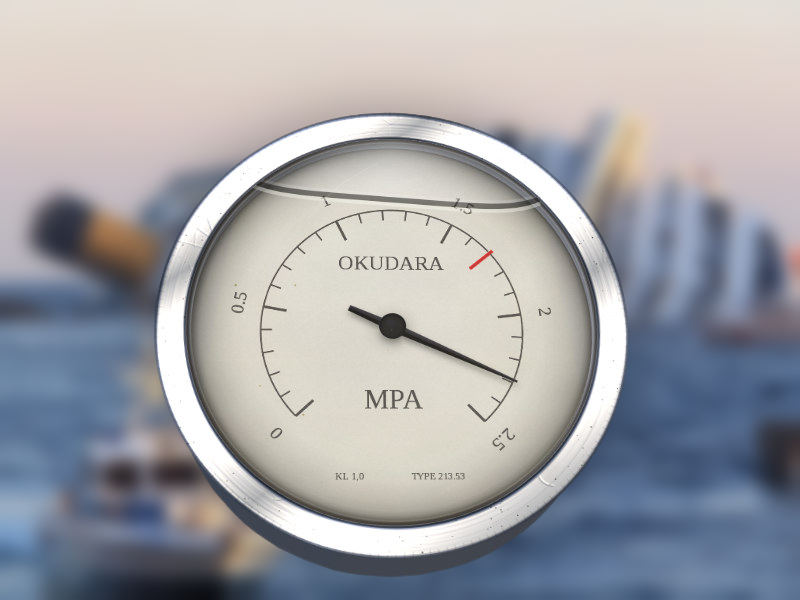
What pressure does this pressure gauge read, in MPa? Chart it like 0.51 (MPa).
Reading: 2.3 (MPa)
